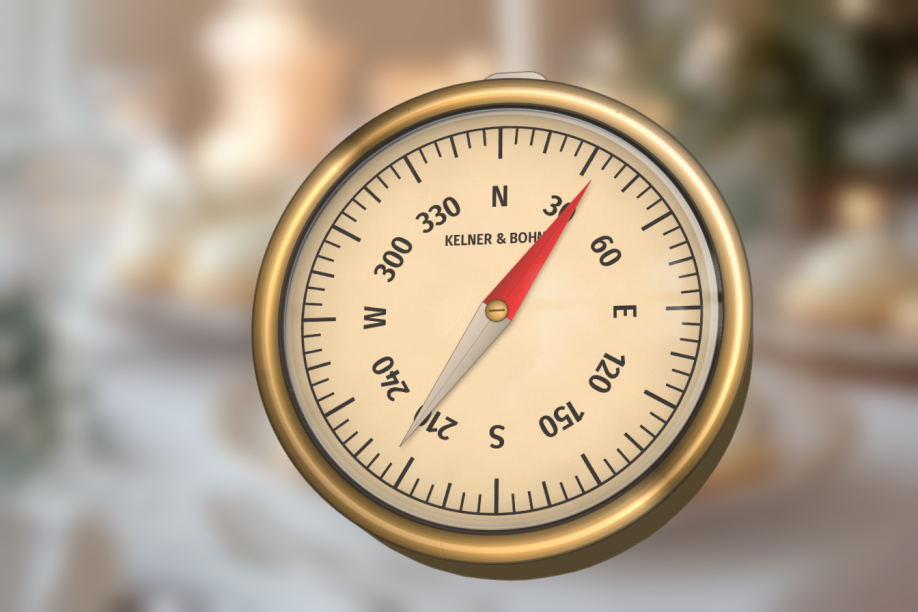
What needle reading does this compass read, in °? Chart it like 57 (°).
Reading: 35 (°)
